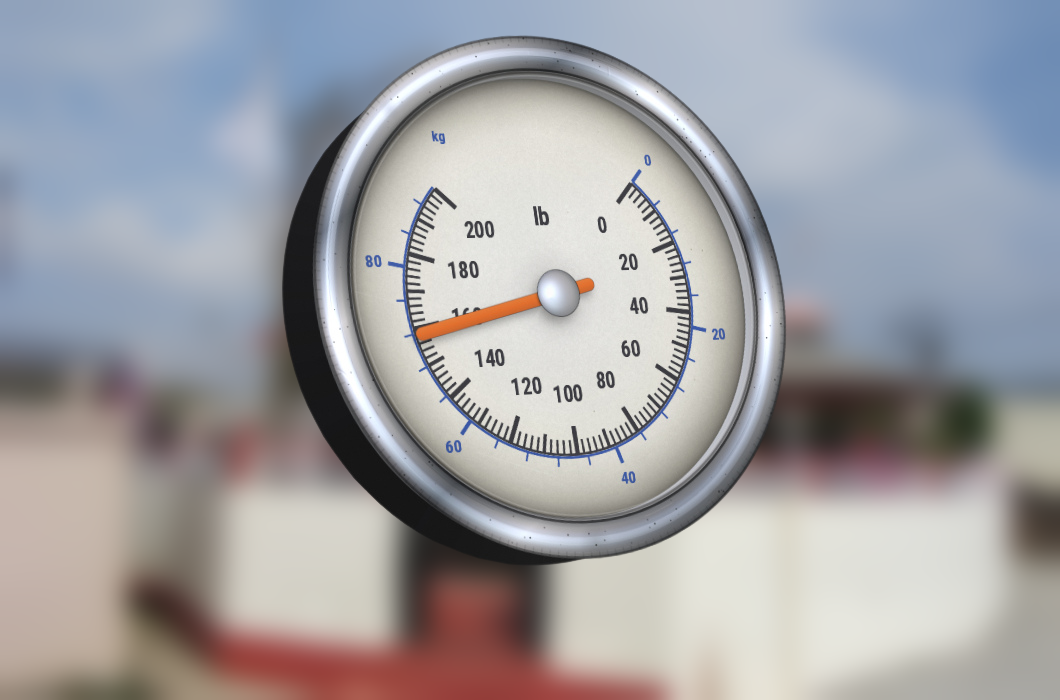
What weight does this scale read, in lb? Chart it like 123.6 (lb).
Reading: 158 (lb)
